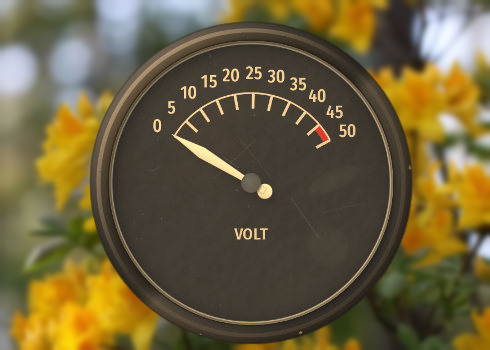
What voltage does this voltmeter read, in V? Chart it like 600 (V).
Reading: 0 (V)
